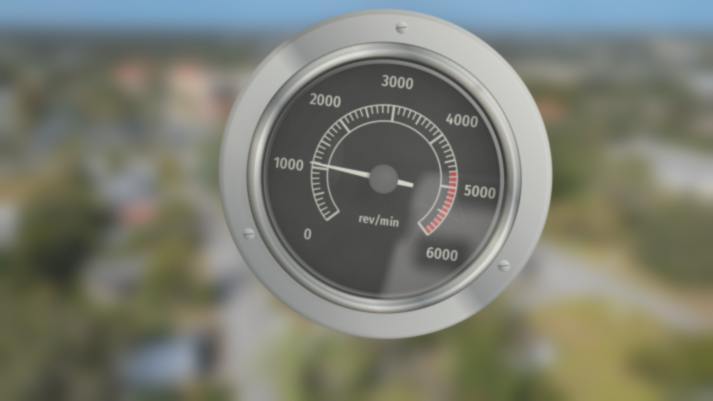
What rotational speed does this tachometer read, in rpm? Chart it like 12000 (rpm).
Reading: 1100 (rpm)
